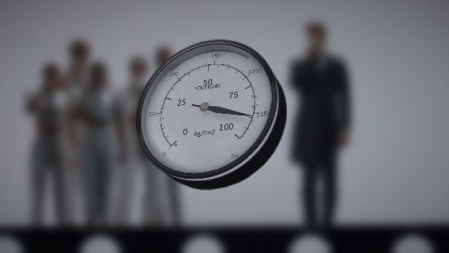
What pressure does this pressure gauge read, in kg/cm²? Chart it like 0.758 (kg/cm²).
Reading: 90 (kg/cm²)
